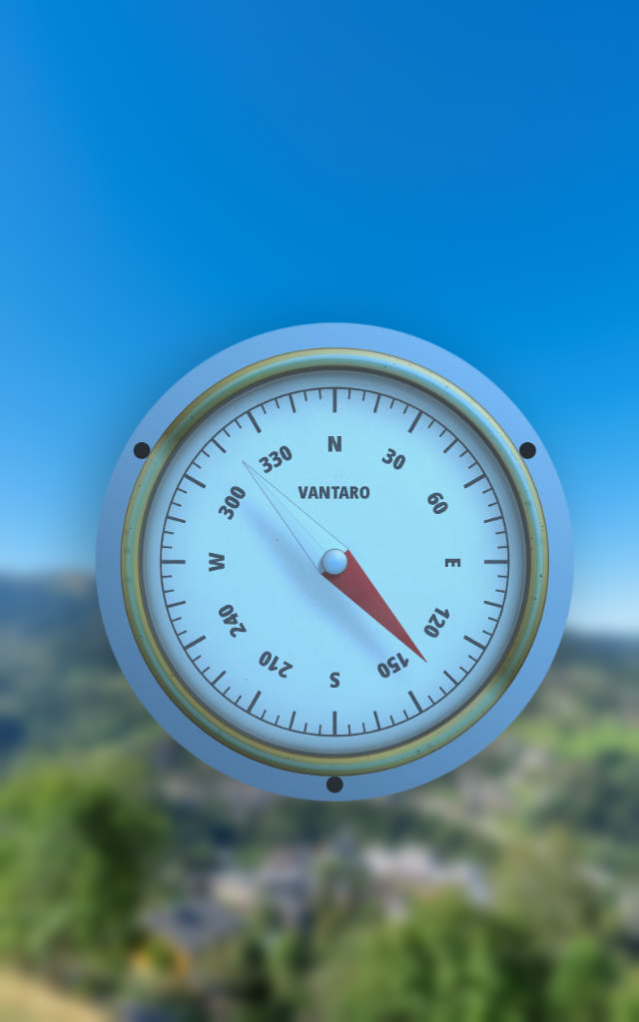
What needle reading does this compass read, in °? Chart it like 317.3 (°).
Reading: 137.5 (°)
